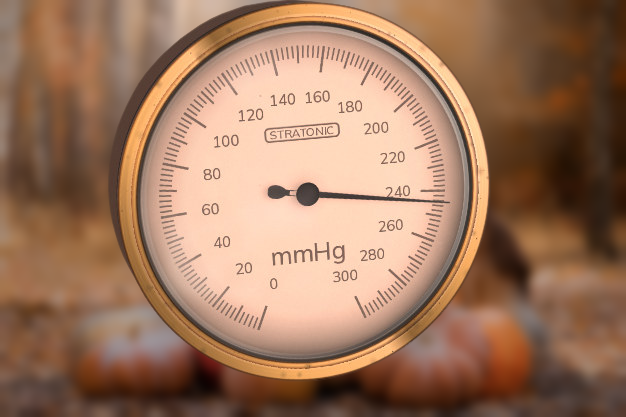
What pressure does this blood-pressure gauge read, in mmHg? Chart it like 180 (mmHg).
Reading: 244 (mmHg)
